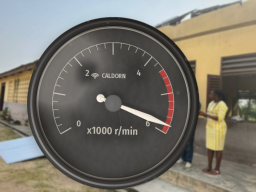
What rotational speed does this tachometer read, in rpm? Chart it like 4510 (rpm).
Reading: 5800 (rpm)
